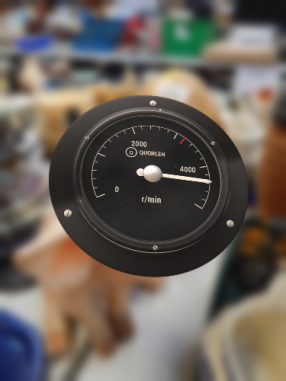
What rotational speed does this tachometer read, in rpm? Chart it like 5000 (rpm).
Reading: 4400 (rpm)
